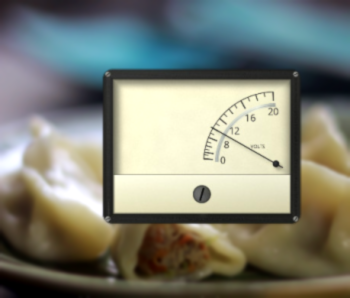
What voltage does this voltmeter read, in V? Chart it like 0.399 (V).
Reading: 10 (V)
